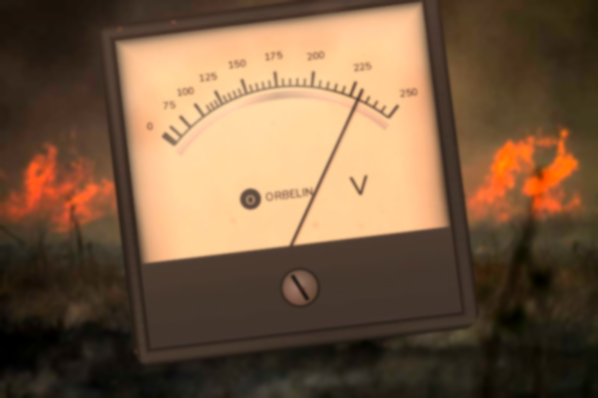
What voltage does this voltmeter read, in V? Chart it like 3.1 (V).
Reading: 230 (V)
